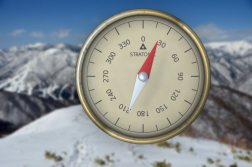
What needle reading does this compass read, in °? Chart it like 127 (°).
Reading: 22.5 (°)
